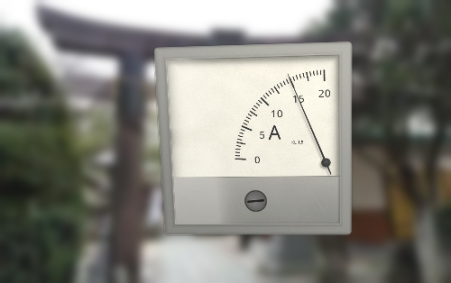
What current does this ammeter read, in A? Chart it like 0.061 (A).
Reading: 15 (A)
